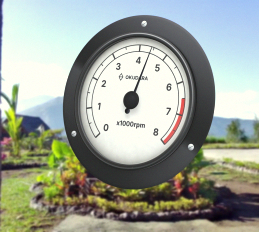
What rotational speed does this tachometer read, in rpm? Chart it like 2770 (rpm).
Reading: 4500 (rpm)
